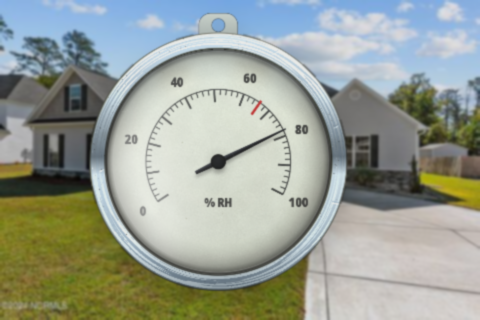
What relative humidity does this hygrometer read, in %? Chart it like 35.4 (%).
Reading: 78 (%)
